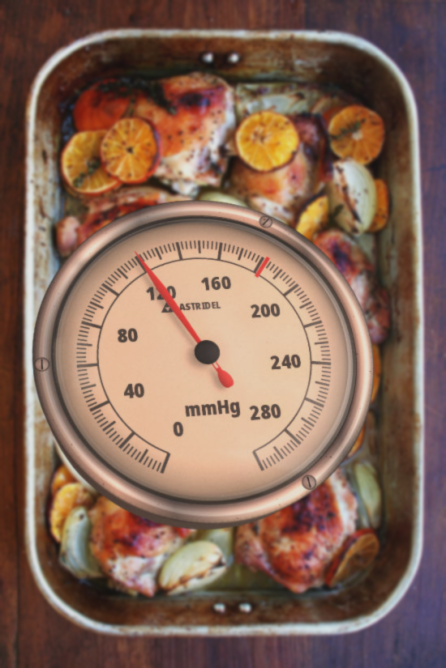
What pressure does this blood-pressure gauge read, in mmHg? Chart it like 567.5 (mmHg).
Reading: 120 (mmHg)
